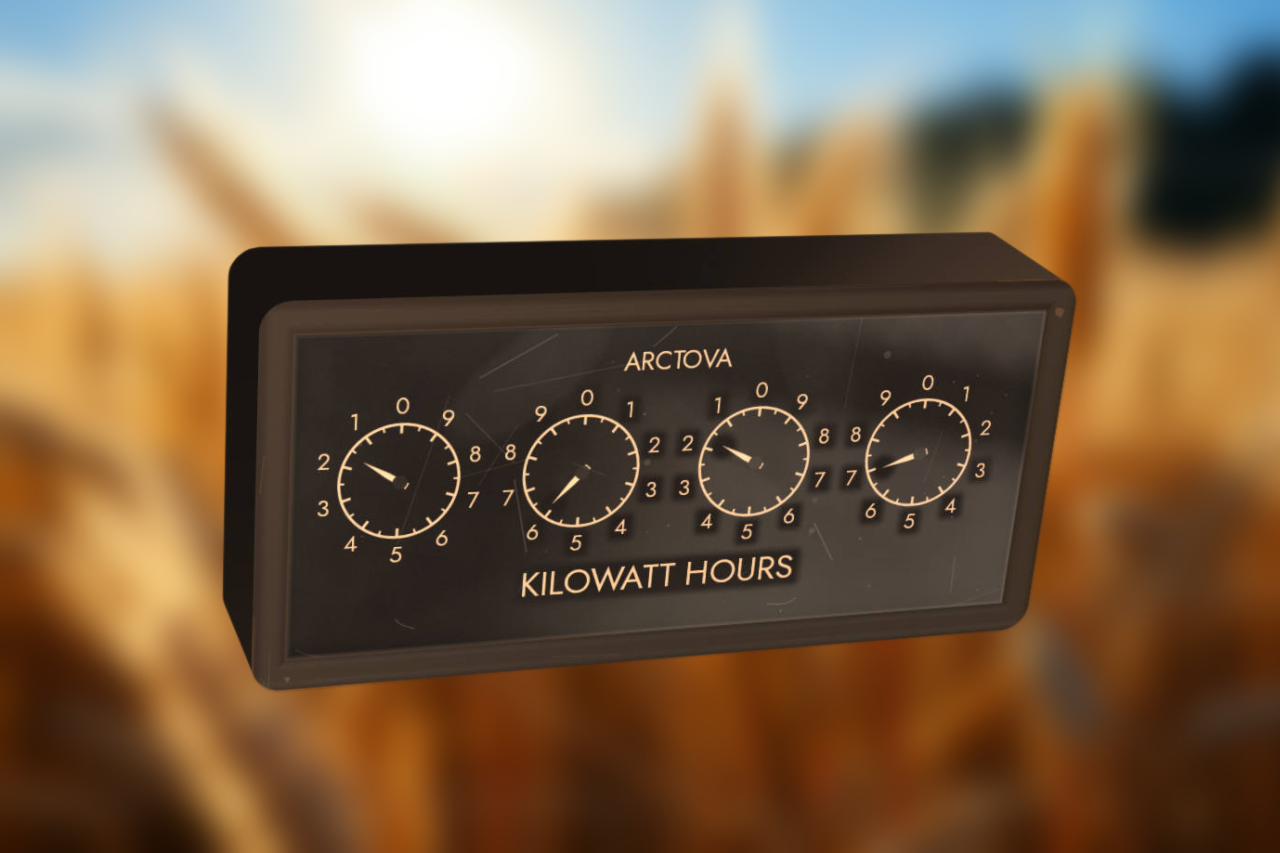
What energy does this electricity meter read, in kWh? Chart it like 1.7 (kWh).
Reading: 1617 (kWh)
